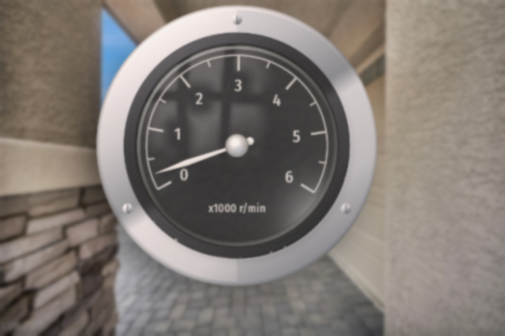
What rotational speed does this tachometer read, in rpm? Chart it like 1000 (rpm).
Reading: 250 (rpm)
